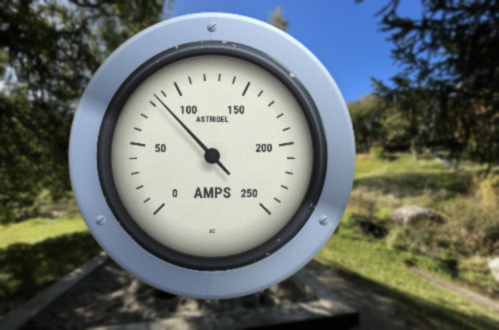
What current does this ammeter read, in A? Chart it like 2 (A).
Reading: 85 (A)
